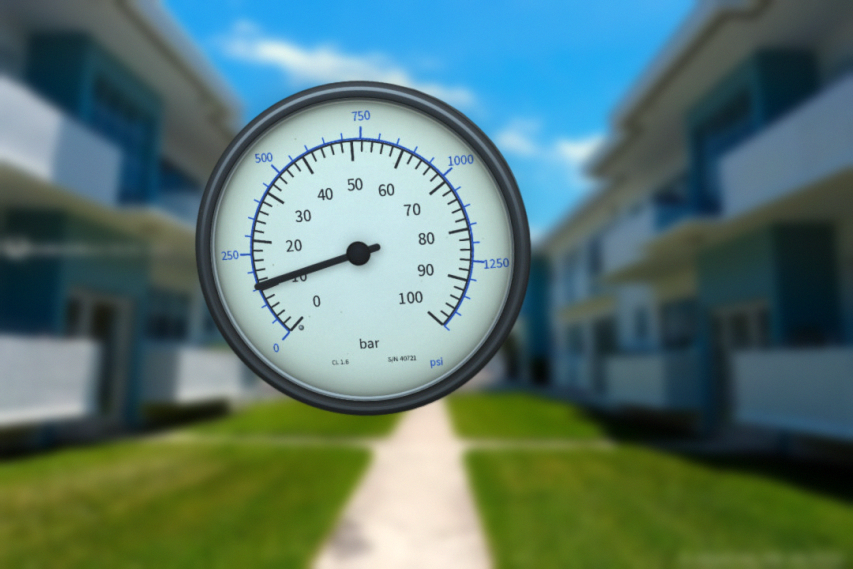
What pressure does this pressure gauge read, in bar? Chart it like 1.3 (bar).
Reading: 11 (bar)
